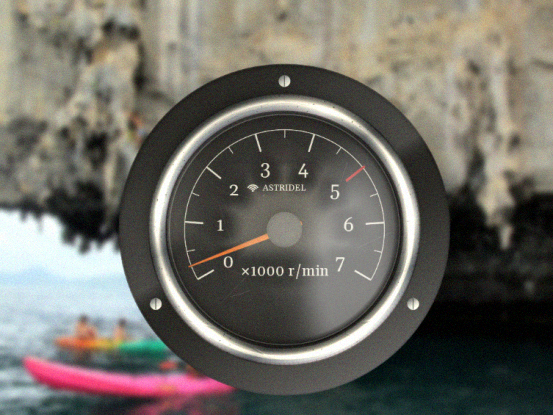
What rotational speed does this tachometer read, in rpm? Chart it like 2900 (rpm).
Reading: 250 (rpm)
